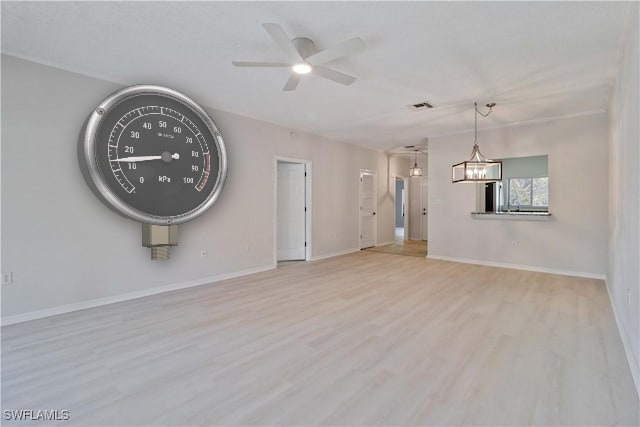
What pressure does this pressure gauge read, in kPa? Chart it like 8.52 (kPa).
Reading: 14 (kPa)
